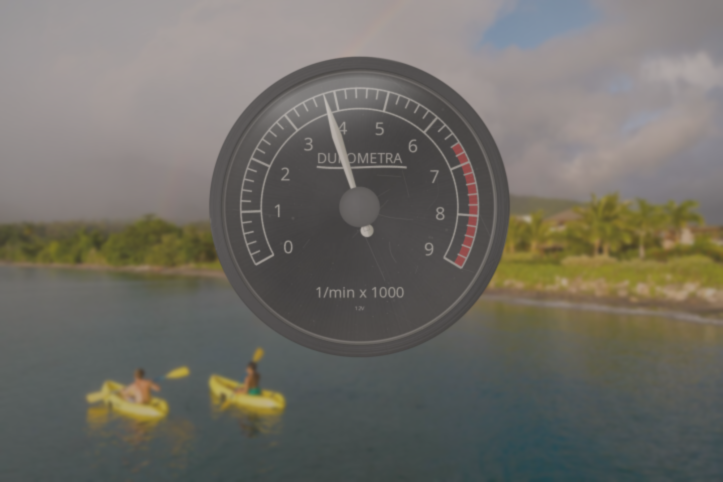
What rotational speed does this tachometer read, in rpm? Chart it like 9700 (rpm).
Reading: 3800 (rpm)
